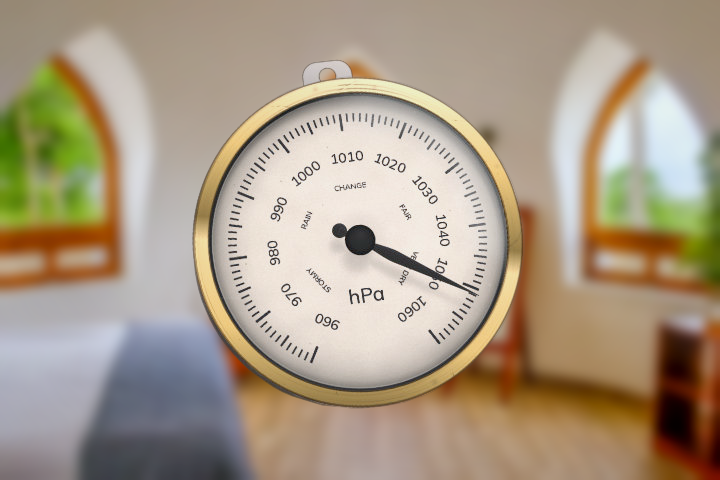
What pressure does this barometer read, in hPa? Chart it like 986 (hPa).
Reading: 1051 (hPa)
